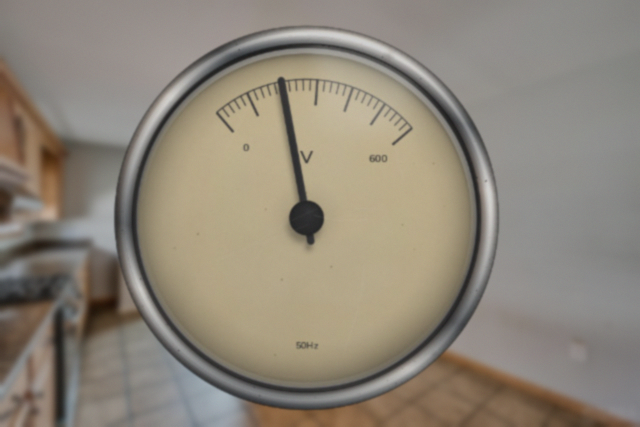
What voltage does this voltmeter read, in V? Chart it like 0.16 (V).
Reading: 200 (V)
